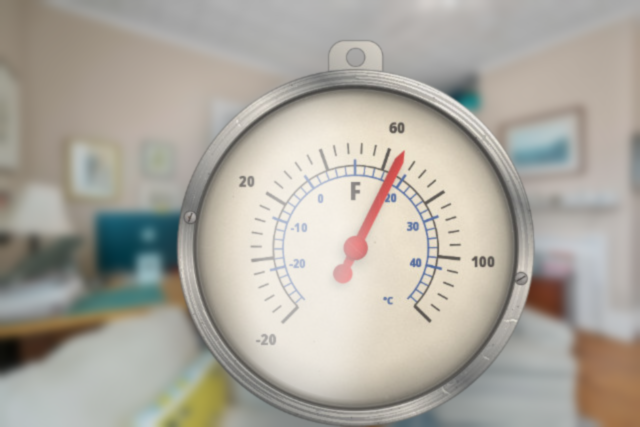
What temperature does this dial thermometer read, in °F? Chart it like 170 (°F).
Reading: 64 (°F)
